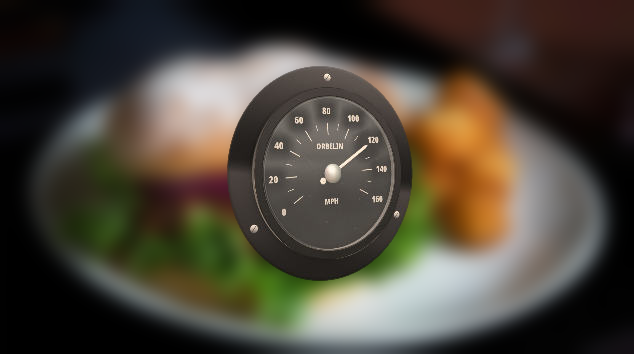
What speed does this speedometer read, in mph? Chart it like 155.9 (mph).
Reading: 120 (mph)
